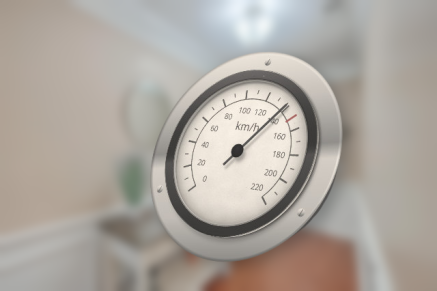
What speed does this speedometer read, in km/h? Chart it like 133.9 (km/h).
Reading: 140 (km/h)
